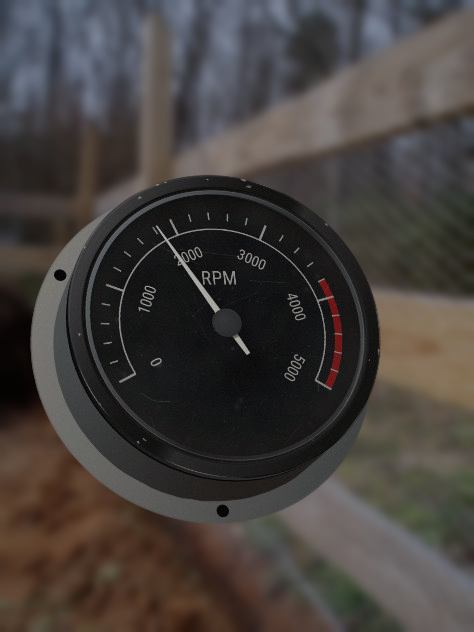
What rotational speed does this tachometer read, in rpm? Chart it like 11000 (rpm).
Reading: 1800 (rpm)
